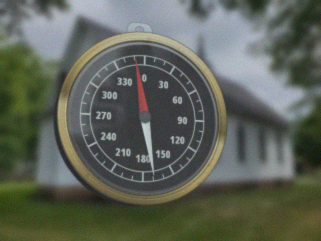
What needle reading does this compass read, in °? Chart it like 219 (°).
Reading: 350 (°)
